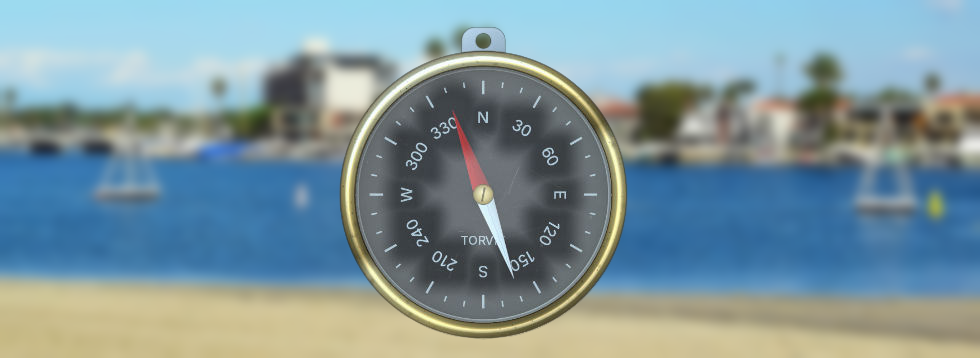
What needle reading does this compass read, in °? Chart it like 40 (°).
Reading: 340 (°)
